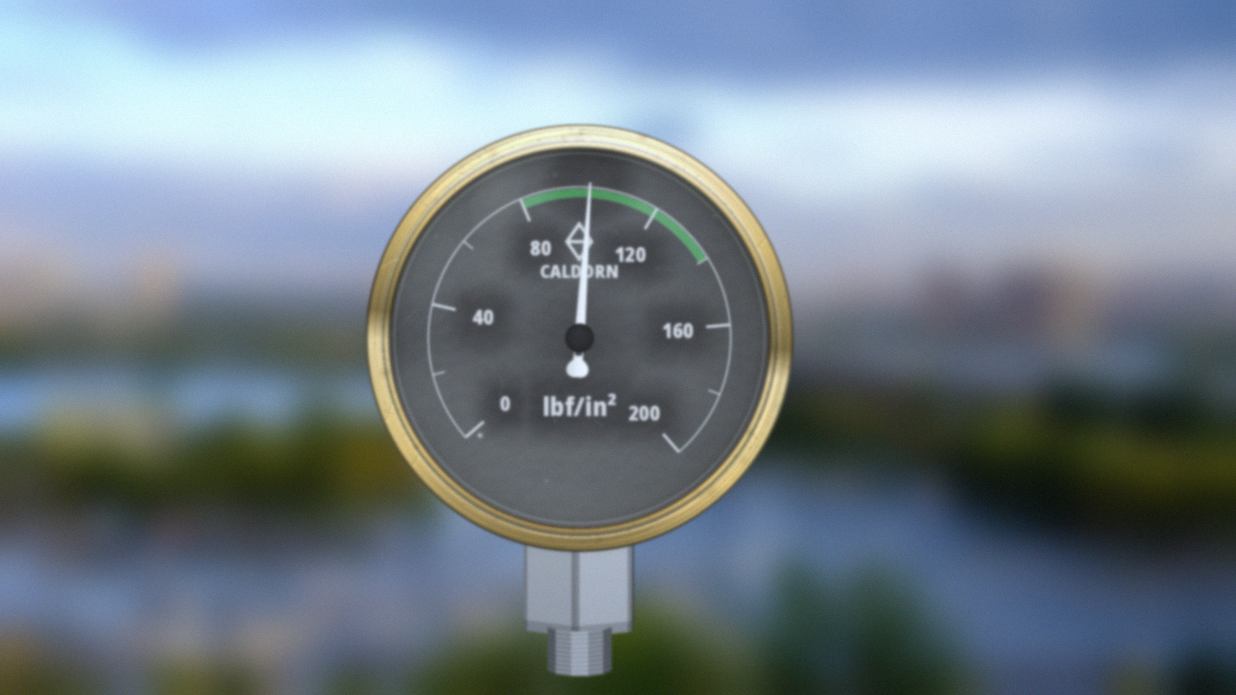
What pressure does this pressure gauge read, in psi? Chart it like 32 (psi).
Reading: 100 (psi)
